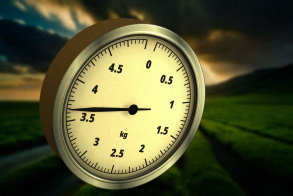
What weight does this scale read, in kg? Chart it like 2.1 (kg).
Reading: 3.65 (kg)
